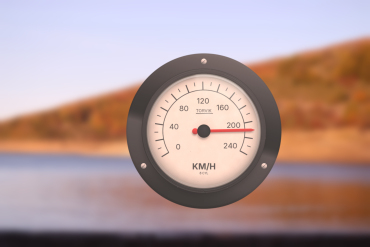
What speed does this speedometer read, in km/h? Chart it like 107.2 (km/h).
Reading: 210 (km/h)
